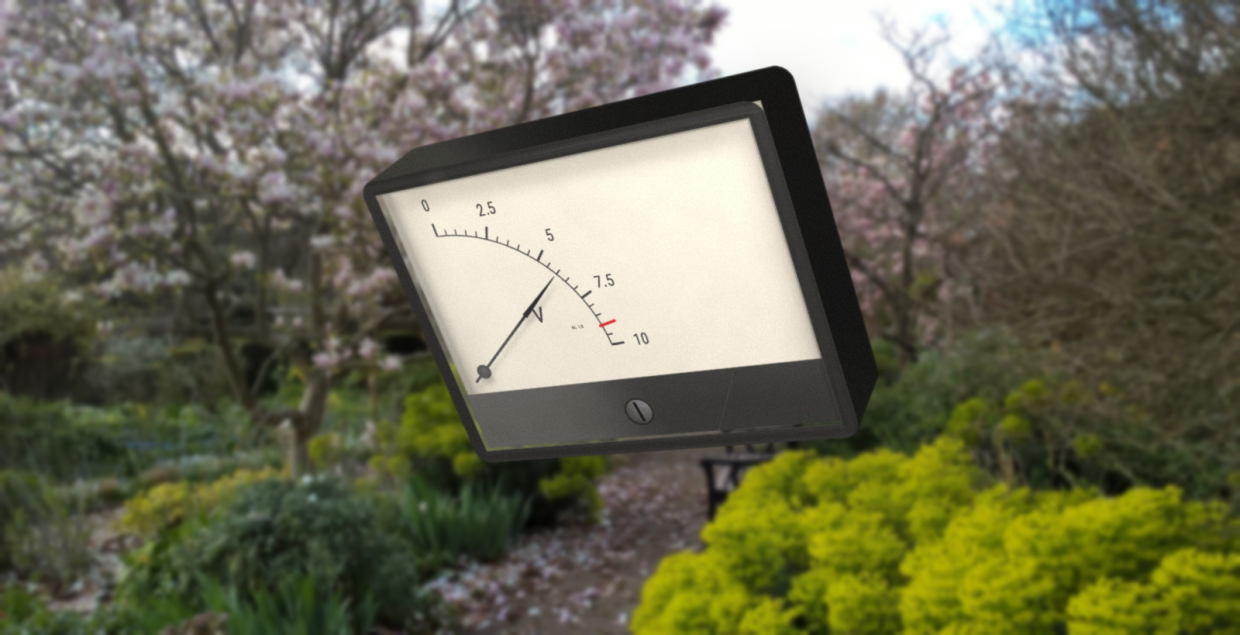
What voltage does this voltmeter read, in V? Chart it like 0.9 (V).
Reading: 6 (V)
